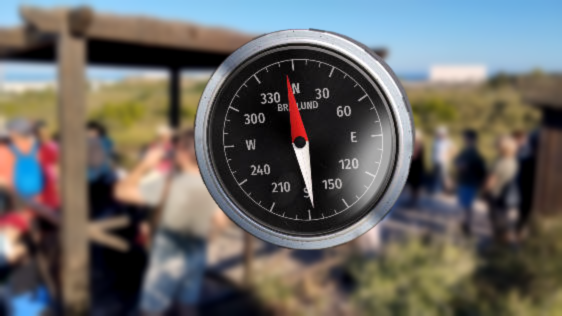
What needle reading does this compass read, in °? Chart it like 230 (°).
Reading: 355 (°)
